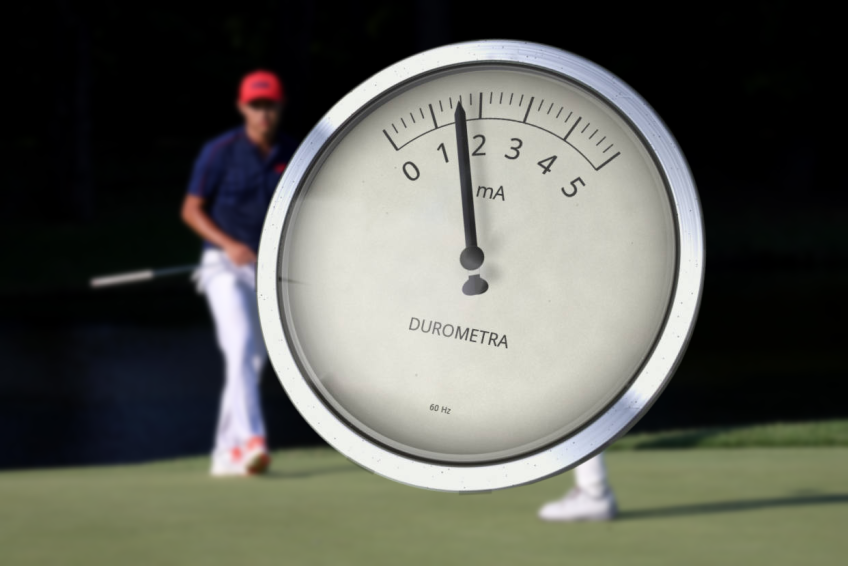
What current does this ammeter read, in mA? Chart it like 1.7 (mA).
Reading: 1.6 (mA)
